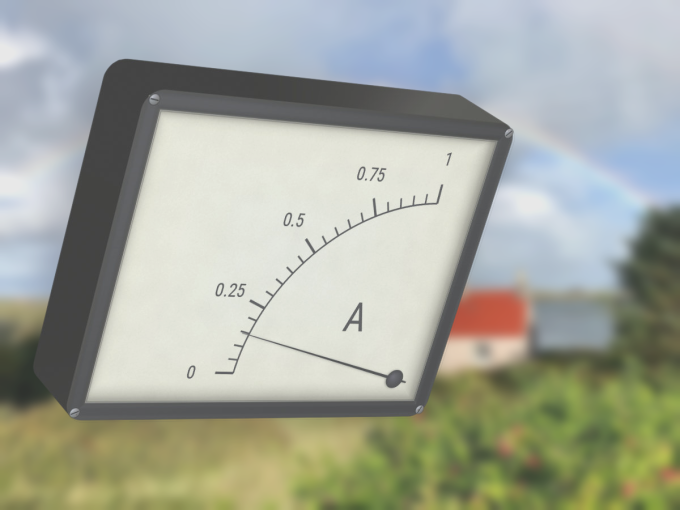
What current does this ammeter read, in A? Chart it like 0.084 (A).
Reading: 0.15 (A)
